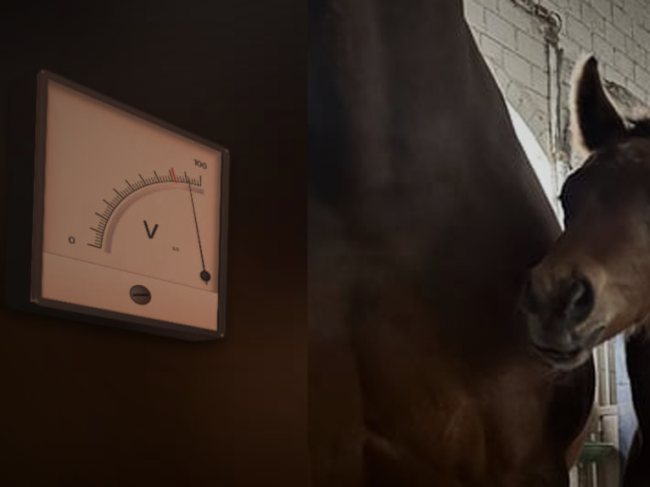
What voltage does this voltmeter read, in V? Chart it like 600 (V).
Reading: 90 (V)
